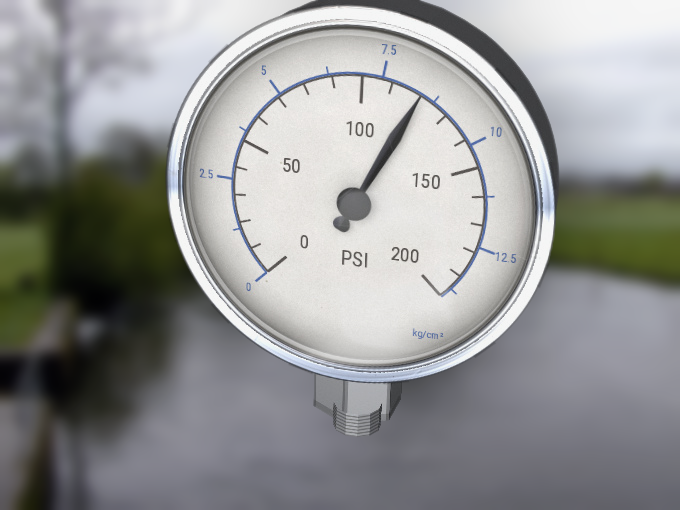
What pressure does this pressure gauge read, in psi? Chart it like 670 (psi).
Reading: 120 (psi)
